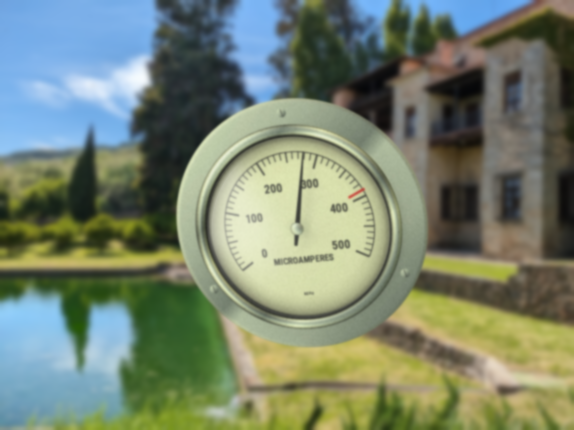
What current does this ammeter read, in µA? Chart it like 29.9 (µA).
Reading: 280 (µA)
